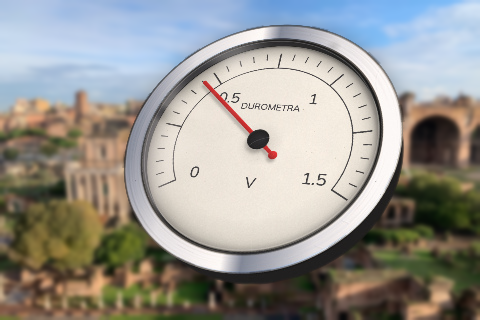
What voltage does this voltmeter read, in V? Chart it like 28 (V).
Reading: 0.45 (V)
